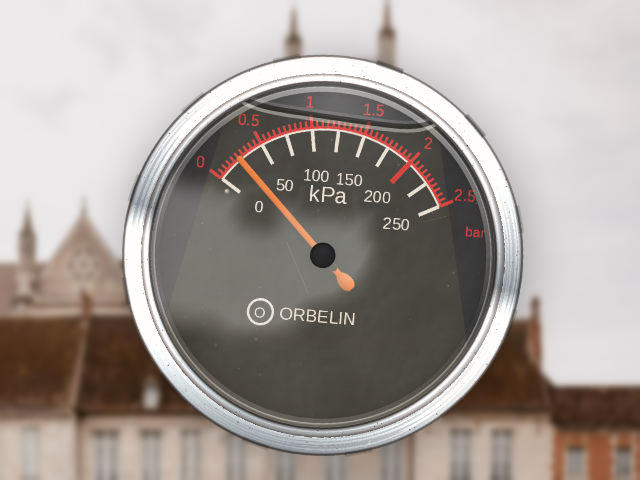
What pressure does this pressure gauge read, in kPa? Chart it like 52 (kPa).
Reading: 25 (kPa)
